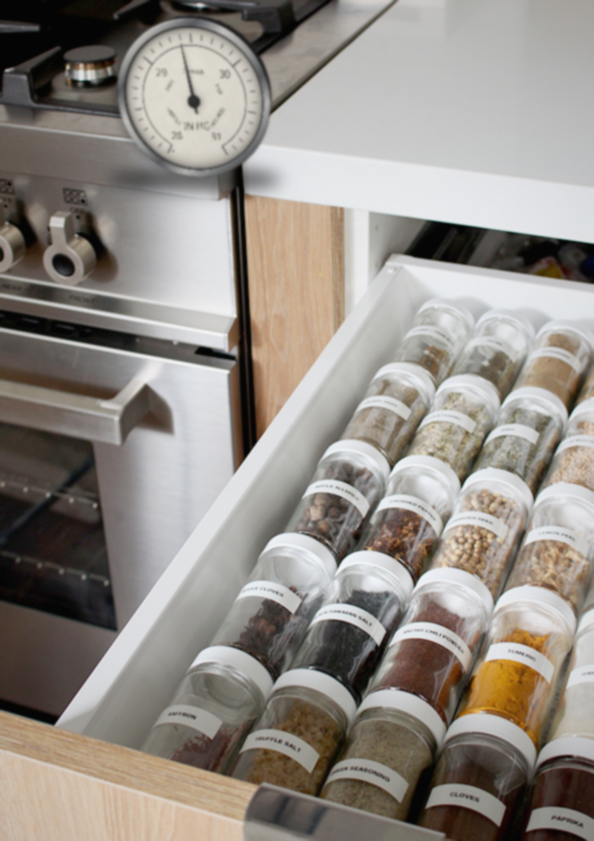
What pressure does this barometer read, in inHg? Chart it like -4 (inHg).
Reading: 29.4 (inHg)
